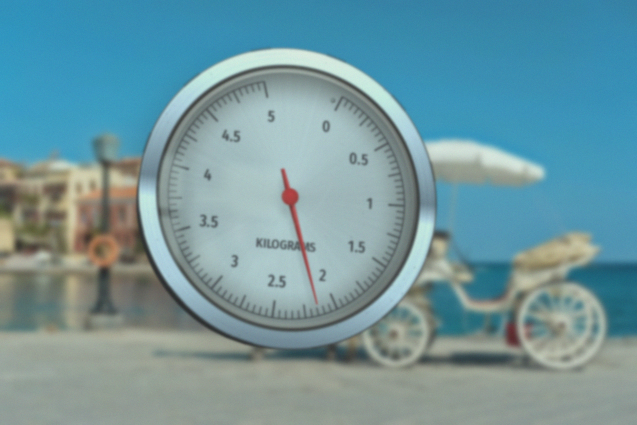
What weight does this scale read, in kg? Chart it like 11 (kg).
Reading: 2.15 (kg)
